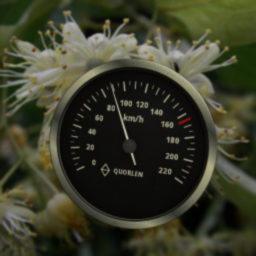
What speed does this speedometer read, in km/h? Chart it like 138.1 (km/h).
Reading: 90 (km/h)
